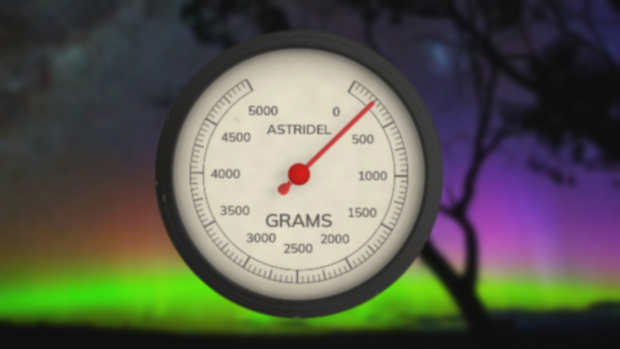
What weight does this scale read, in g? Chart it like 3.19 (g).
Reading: 250 (g)
